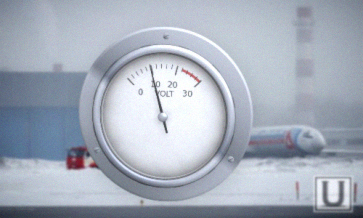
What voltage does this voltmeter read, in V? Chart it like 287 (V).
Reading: 10 (V)
